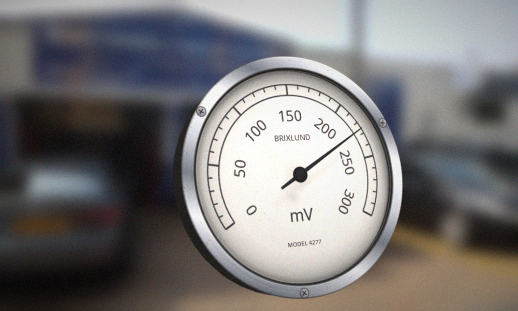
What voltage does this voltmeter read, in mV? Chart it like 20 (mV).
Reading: 225 (mV)
